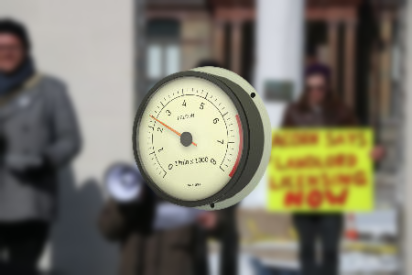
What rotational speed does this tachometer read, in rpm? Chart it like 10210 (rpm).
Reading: 2400 (rpm)
